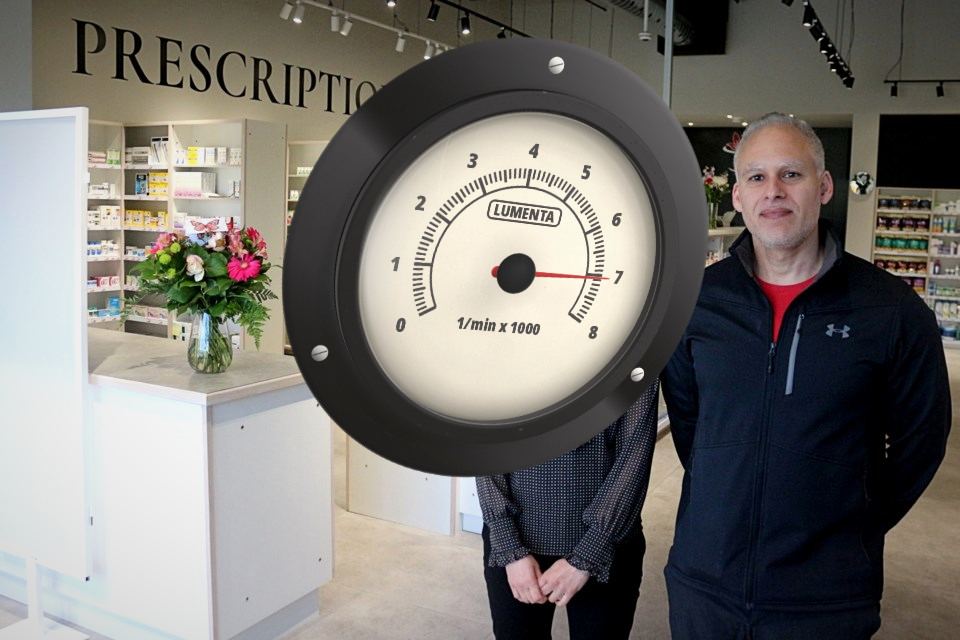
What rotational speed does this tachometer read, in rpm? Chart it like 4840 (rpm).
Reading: 7000 (rpm)
